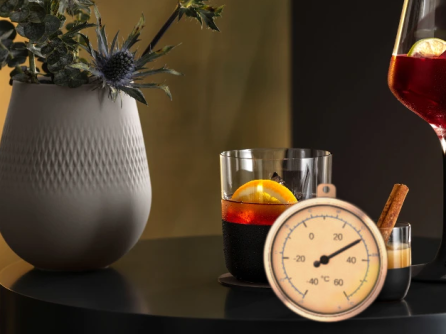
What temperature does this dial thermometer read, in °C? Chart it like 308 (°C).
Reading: 30 (°C)
